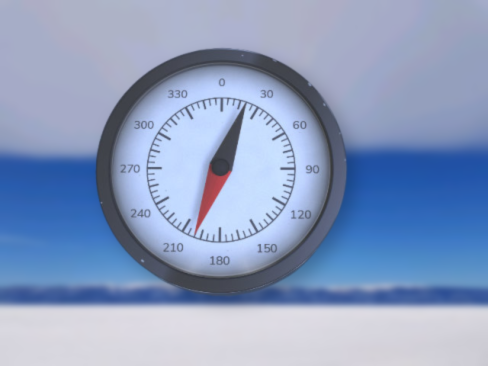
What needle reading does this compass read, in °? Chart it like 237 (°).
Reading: 200 (°)
